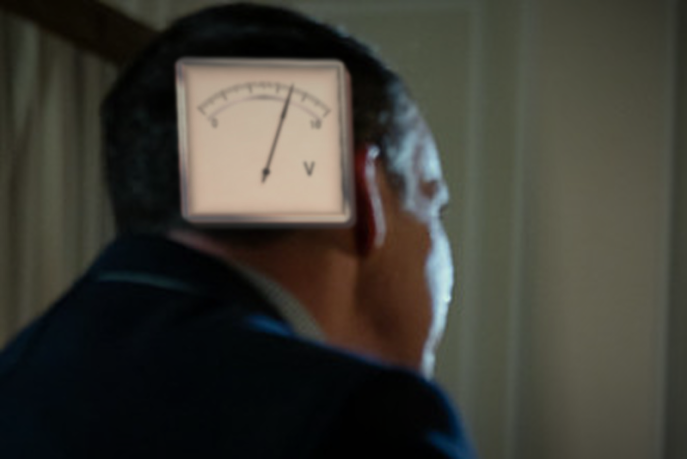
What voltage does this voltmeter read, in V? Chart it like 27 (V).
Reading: 7 (V)
